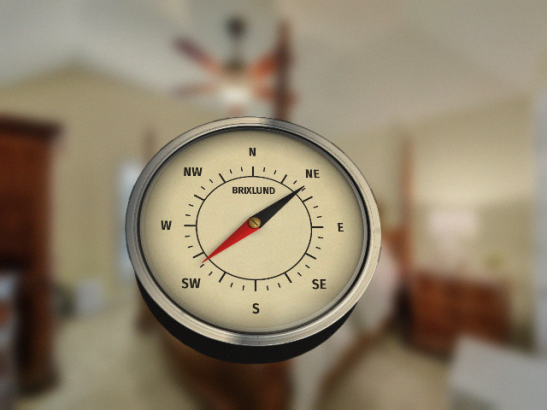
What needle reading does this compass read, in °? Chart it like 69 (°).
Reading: 230 (°)
